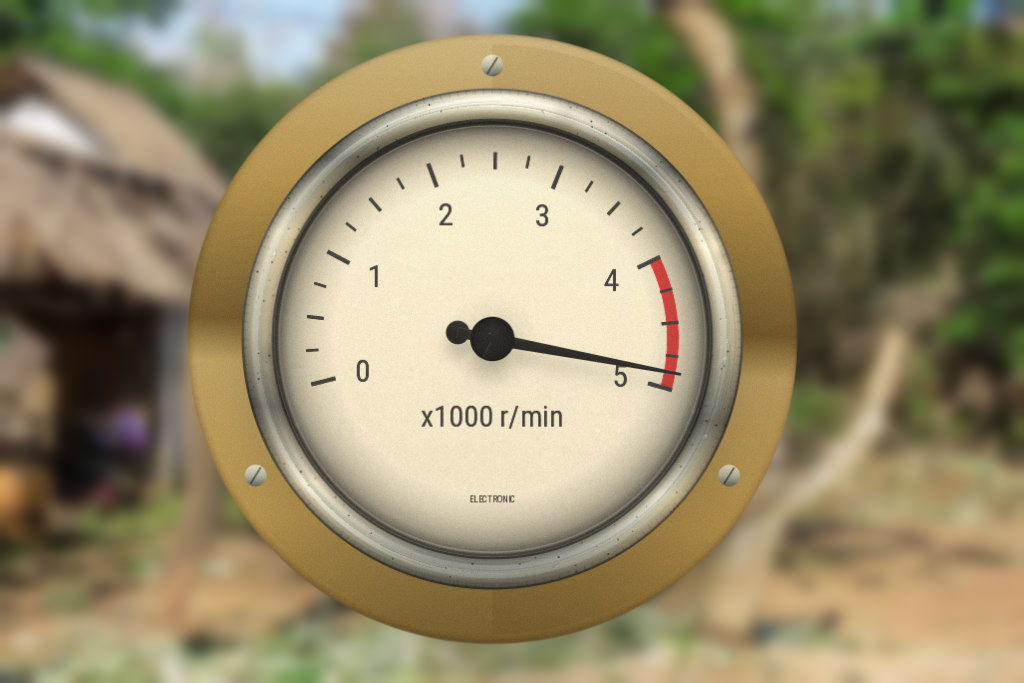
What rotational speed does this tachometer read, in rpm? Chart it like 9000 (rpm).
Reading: 4875 (rpm)
